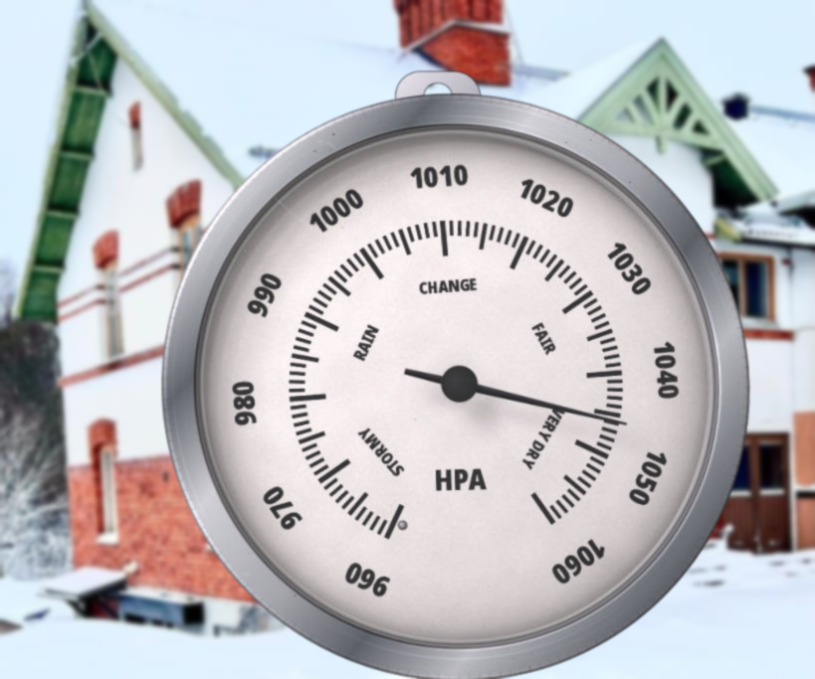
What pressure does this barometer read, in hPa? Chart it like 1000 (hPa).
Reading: 1046 (hPa)
